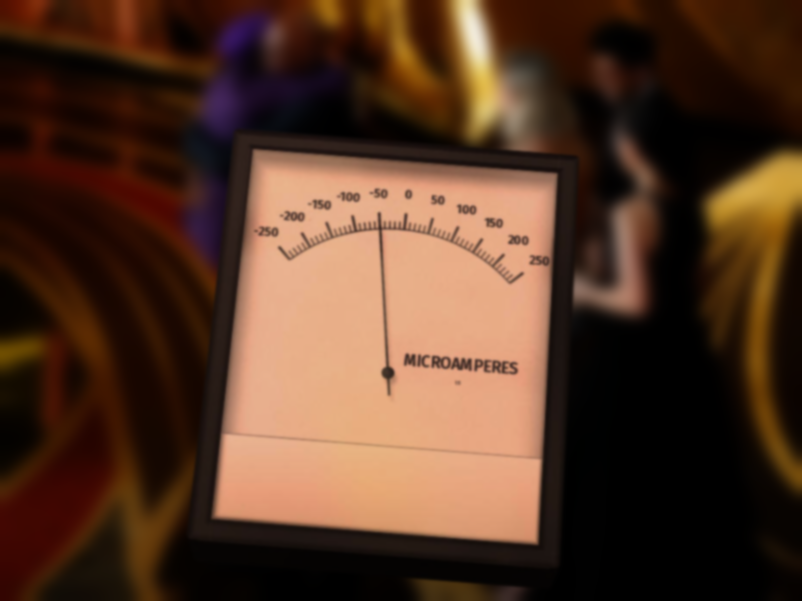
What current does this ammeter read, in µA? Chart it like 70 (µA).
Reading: -50 (µA)
